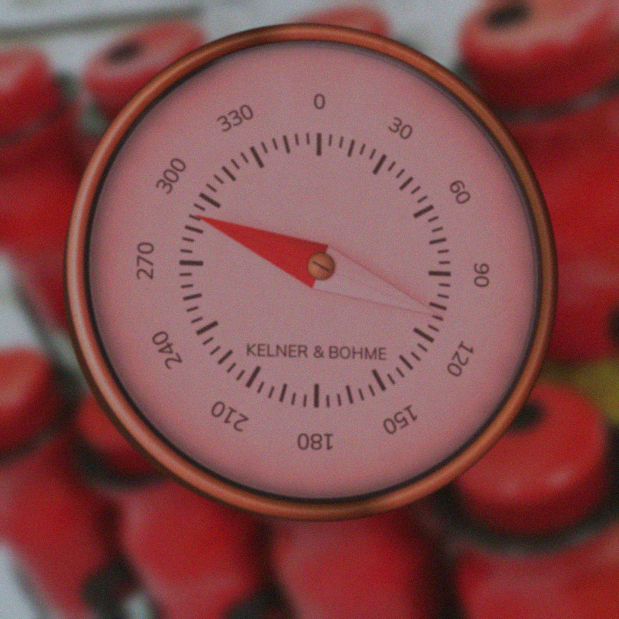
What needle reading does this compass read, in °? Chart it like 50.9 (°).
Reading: 290 (°)
